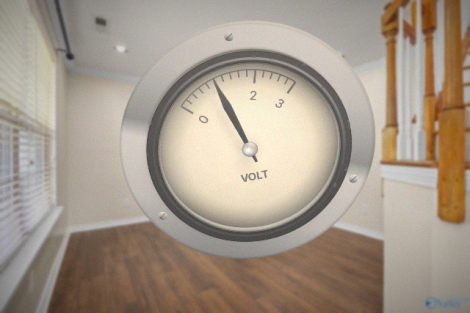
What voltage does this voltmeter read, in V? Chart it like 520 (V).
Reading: 1 (V)
